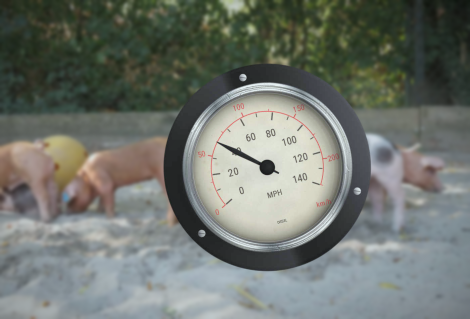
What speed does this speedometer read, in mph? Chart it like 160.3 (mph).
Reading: 40 (mph)
